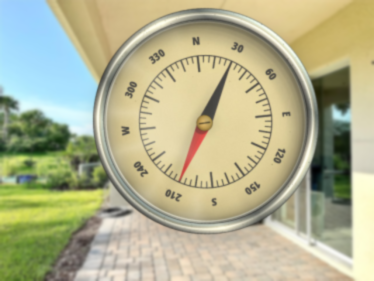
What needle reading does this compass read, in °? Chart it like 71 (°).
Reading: 210 (°)
